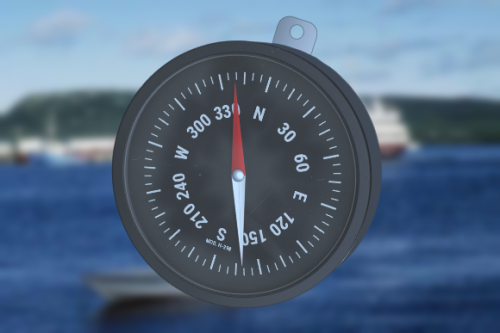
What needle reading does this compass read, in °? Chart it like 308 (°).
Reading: 340 (°)
